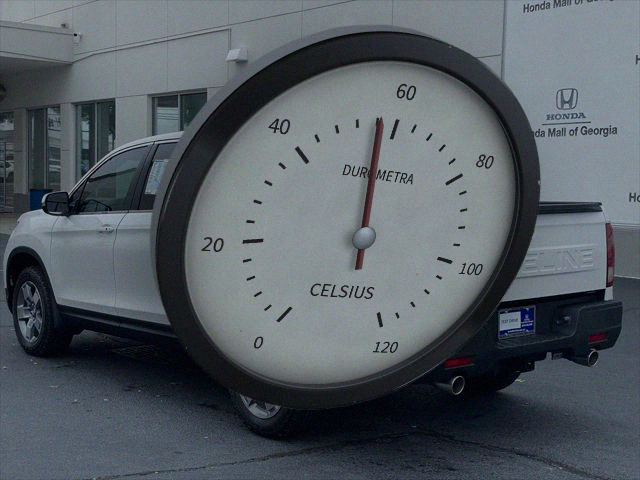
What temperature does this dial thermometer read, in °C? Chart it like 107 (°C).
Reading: 56 (°C)
